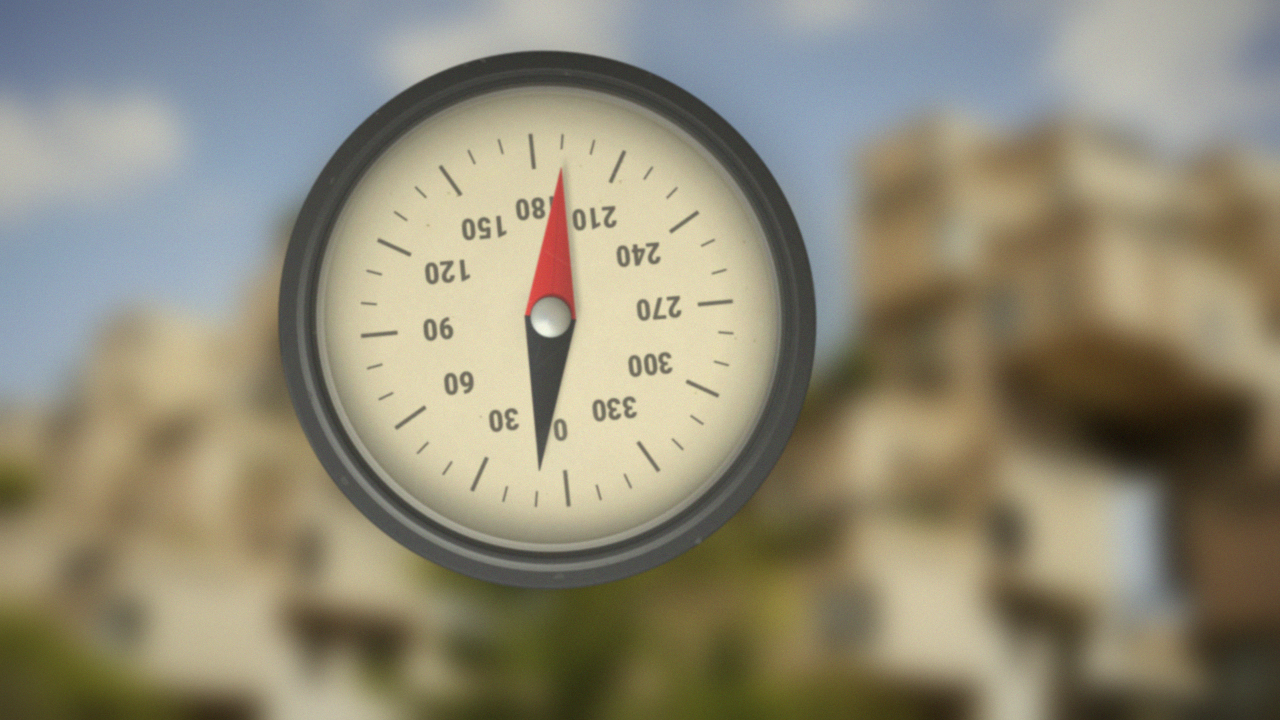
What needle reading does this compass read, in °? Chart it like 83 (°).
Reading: 190 (°)
